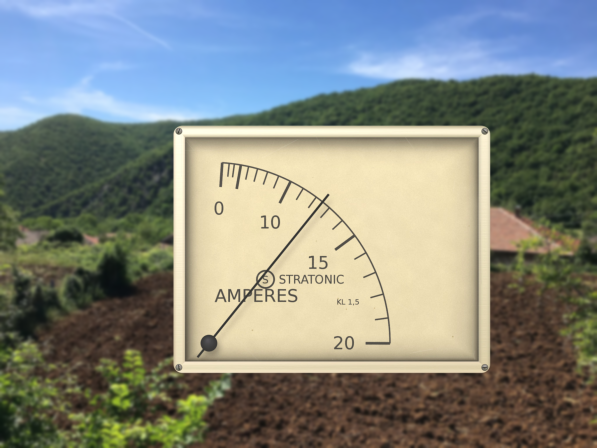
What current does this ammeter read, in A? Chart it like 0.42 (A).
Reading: 12.5 (A)
